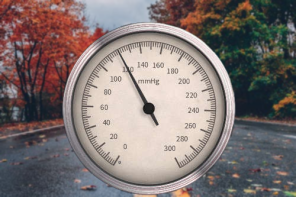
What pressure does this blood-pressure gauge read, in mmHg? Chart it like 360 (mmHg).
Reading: 120 (mmHg)
